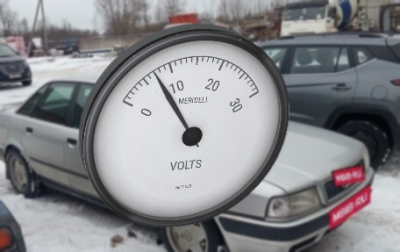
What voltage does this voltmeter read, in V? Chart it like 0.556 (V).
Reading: 7 (V)
